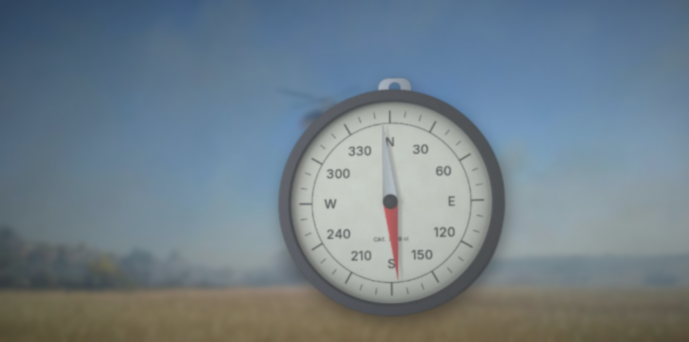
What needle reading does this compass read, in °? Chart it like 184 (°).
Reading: 175 (°)
